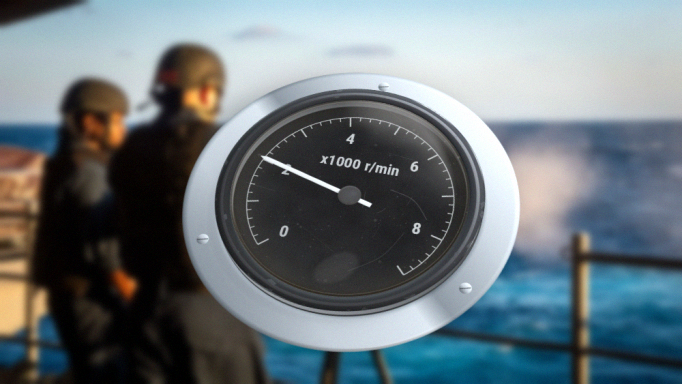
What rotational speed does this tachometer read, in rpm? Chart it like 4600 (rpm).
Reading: 2000 (rpm)
